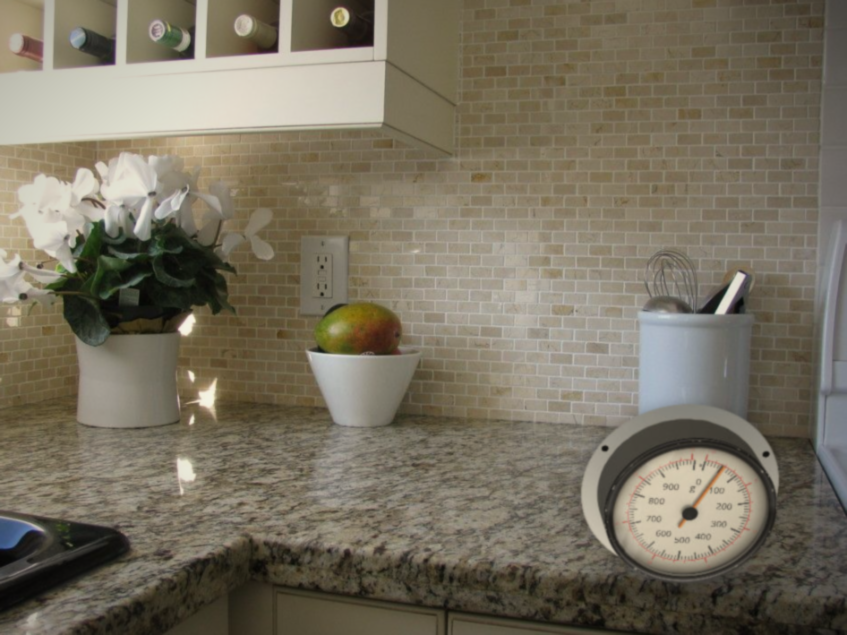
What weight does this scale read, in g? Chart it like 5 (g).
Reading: 50 (g)
